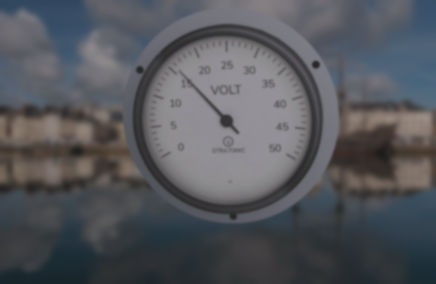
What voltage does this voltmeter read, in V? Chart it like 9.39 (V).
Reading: 16 (V)
